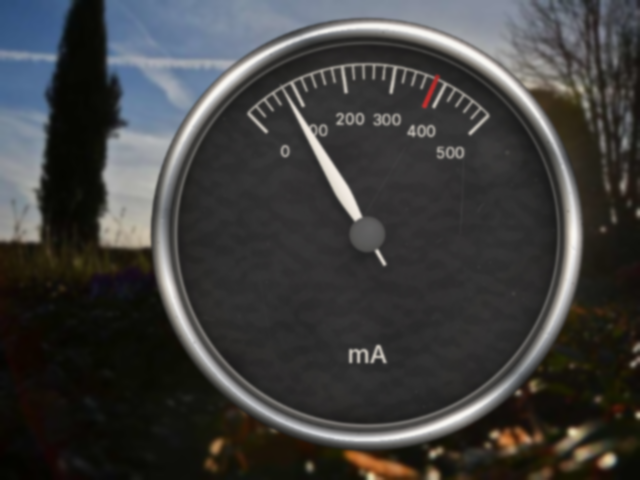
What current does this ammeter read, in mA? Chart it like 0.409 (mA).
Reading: 80 (mA)
